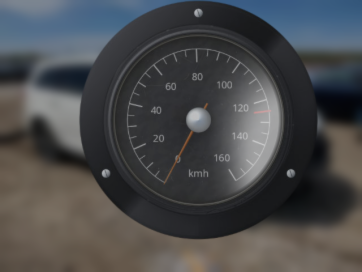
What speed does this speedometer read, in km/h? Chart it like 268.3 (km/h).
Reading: 0 (km/h)
